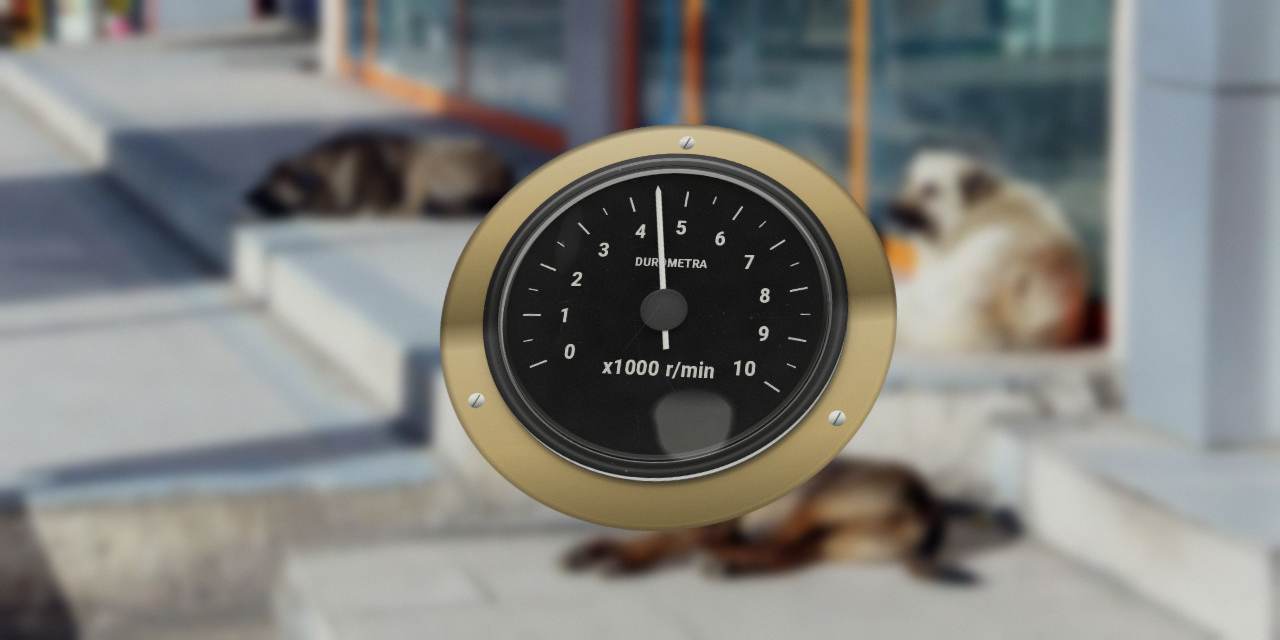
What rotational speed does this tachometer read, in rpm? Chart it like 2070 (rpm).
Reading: 4500 (rpm)
